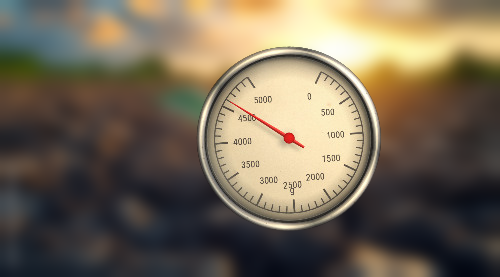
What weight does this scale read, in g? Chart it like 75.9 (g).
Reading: 4600 (g)
